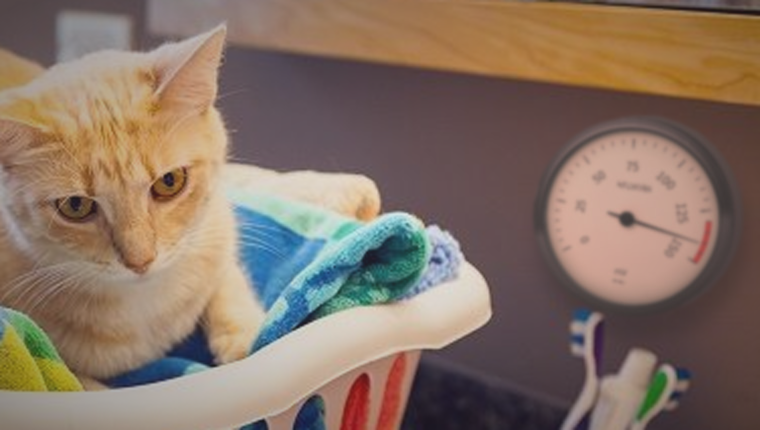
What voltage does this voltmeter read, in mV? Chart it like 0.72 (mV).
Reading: 140 (mV)
